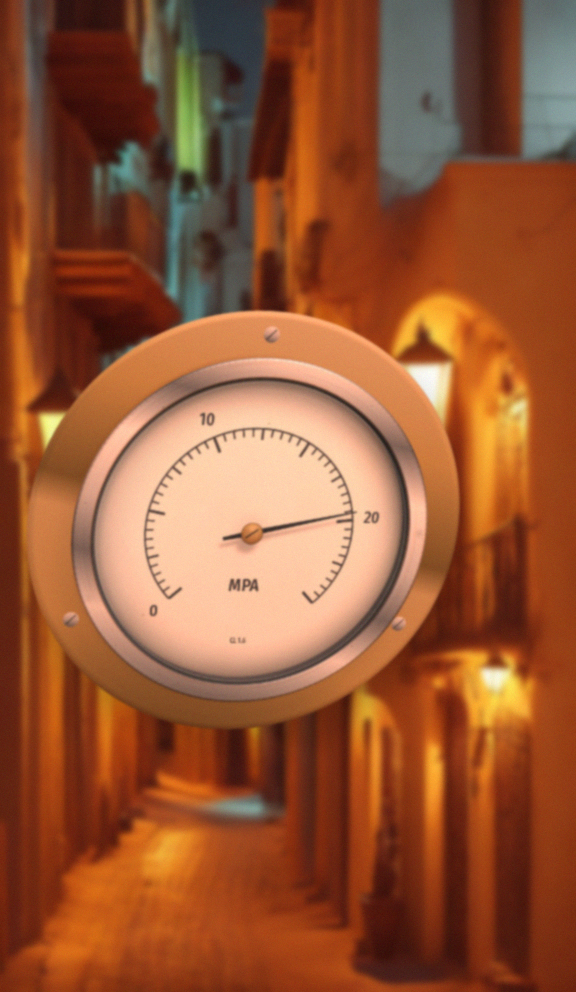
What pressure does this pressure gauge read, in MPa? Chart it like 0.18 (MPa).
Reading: 19.5 (MPa)
